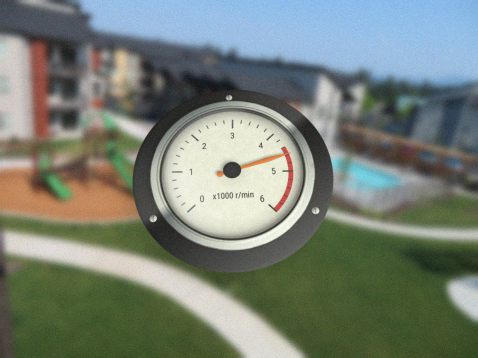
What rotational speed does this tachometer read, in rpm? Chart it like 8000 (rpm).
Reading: 4600 (rpm)
